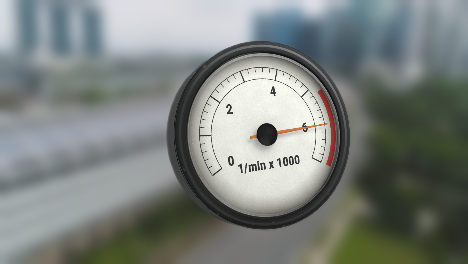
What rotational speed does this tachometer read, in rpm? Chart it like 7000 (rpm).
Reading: 6000 (rpm)
